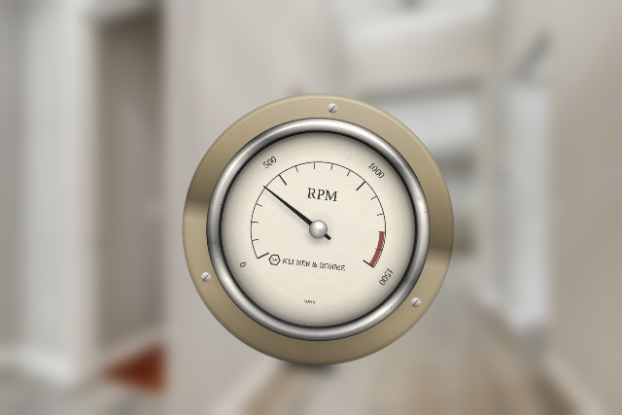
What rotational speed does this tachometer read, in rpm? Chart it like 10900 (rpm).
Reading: 400 (rpm)
